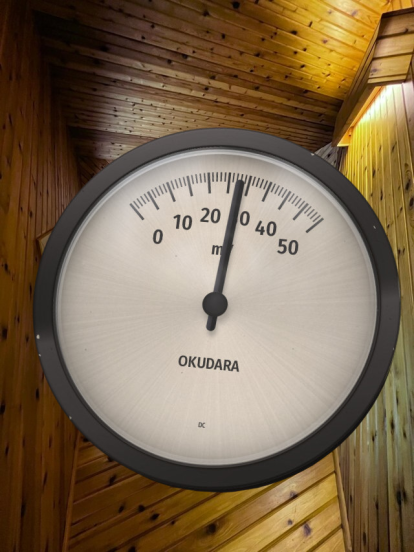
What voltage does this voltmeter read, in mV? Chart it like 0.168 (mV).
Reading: 28 (mV)
